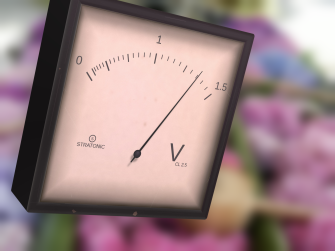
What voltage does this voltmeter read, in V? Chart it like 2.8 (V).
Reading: 1.35 (V)
